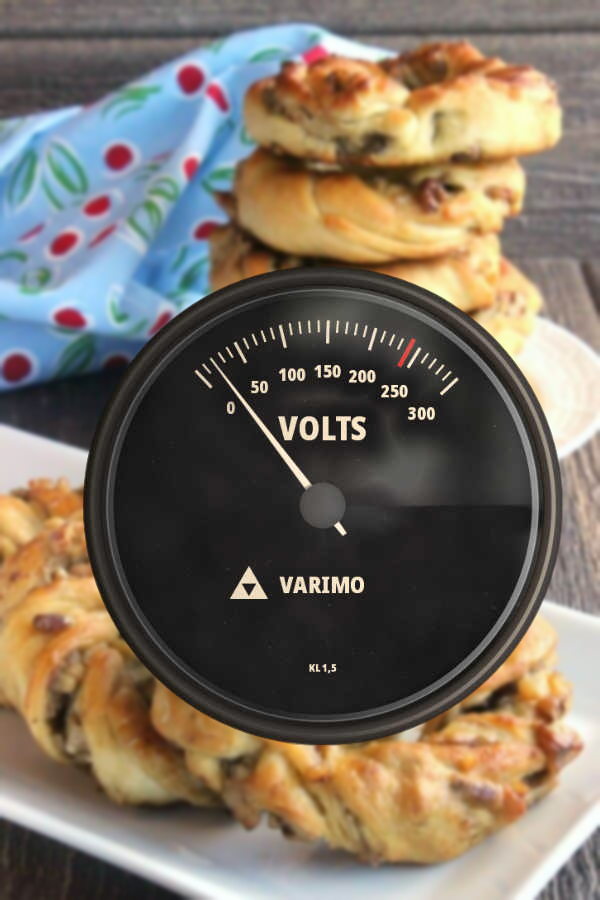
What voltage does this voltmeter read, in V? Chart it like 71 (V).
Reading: 20 (V)
